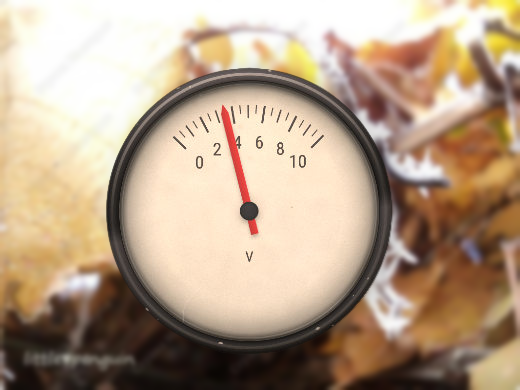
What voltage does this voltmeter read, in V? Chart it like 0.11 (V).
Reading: 3.5 (V)
